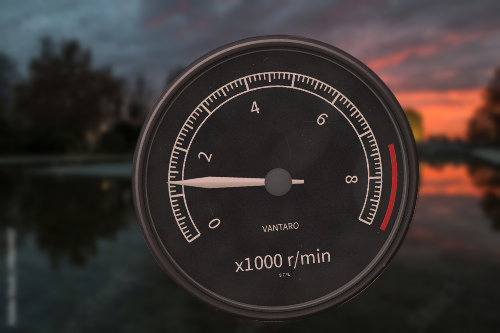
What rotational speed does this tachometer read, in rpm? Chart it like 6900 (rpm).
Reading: 1300 (rpm)
